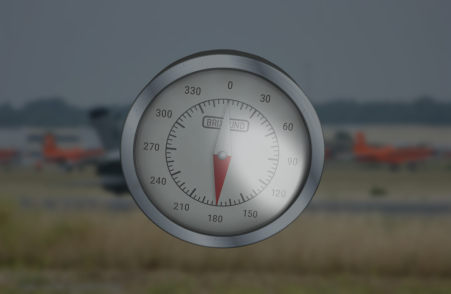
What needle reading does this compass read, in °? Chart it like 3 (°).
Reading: 180 (°)
